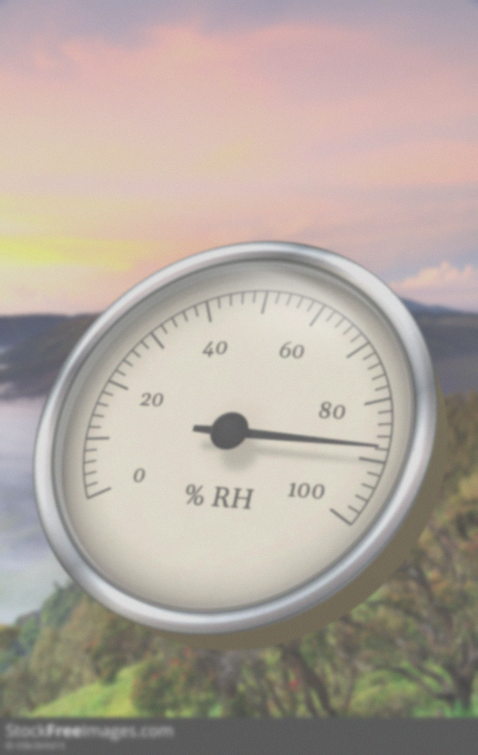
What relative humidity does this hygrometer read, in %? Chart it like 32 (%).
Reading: 88 (%)
